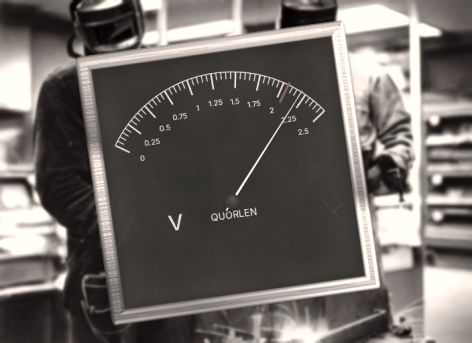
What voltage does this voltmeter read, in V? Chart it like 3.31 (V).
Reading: 2.2 (V)
